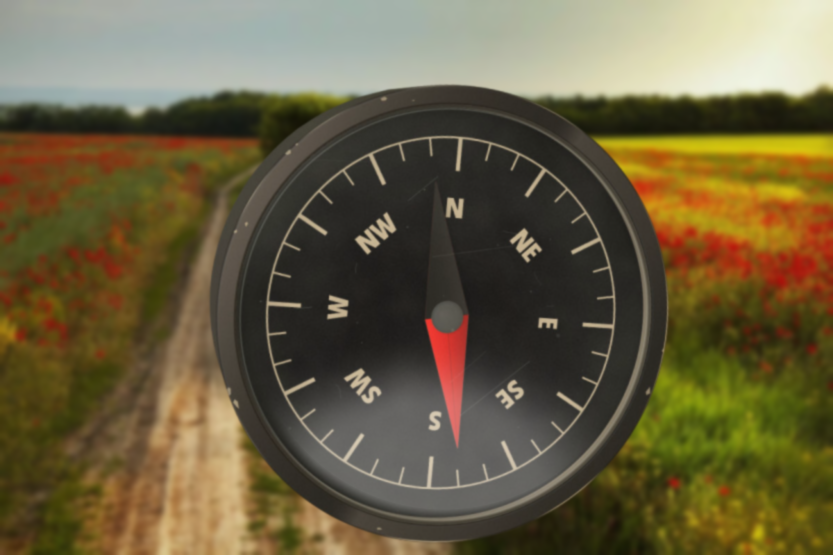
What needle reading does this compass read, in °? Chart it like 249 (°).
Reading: 170 (°)
